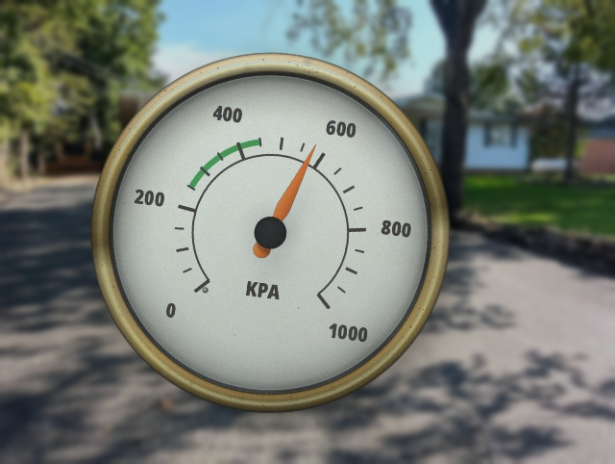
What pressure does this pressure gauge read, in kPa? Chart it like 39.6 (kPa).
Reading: 575 (kPa)
